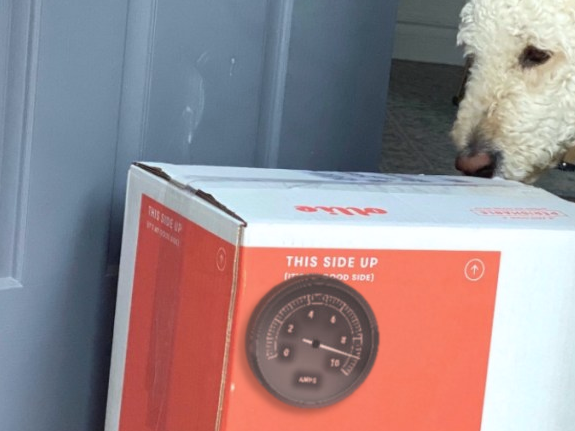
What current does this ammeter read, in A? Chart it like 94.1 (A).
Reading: 9 (A)
